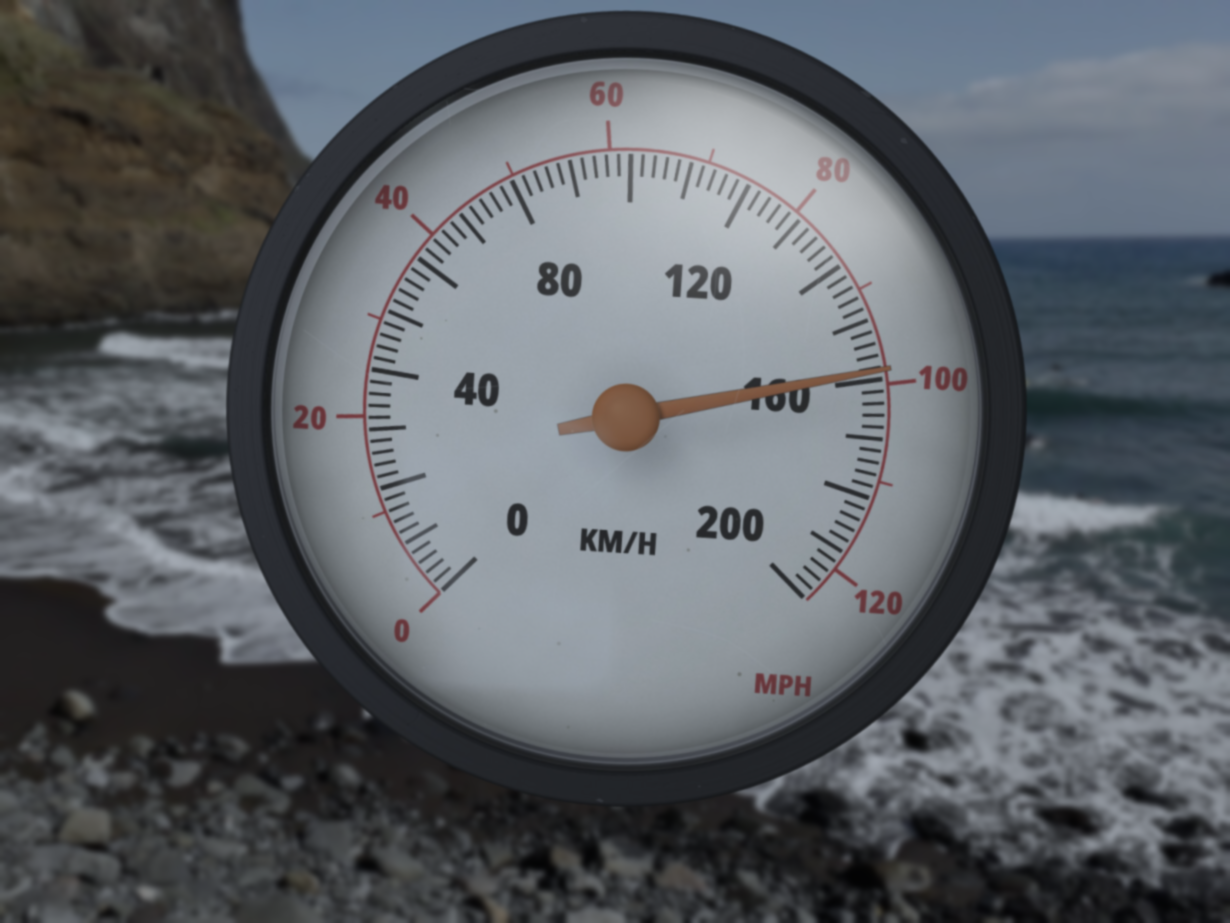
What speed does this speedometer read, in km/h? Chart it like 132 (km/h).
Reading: 158 (km/h)
